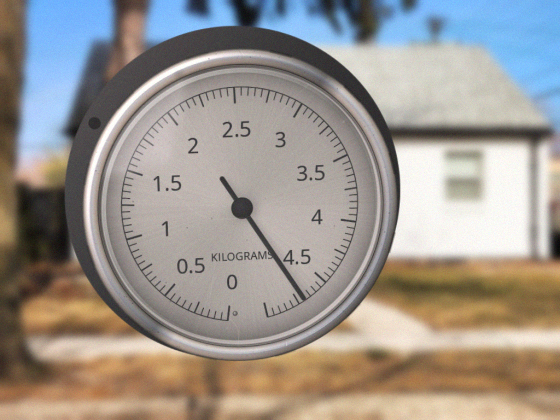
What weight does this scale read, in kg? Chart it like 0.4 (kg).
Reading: 4.7 (kg)
